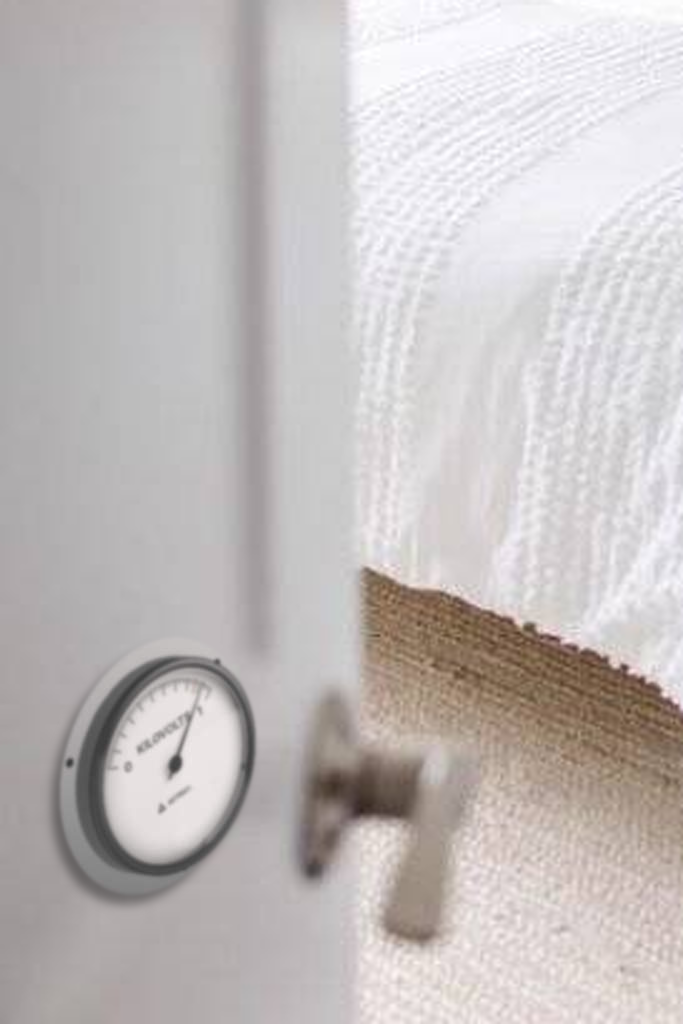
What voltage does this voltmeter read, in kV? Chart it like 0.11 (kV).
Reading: 0.9 (kV)
